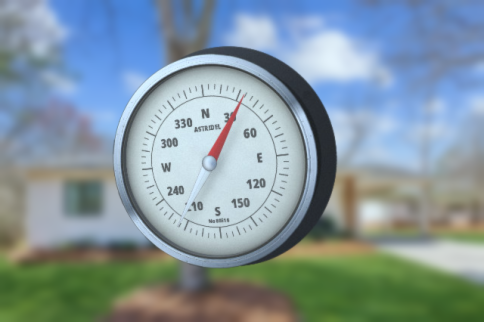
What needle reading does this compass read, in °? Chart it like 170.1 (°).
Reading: 35 (°)
